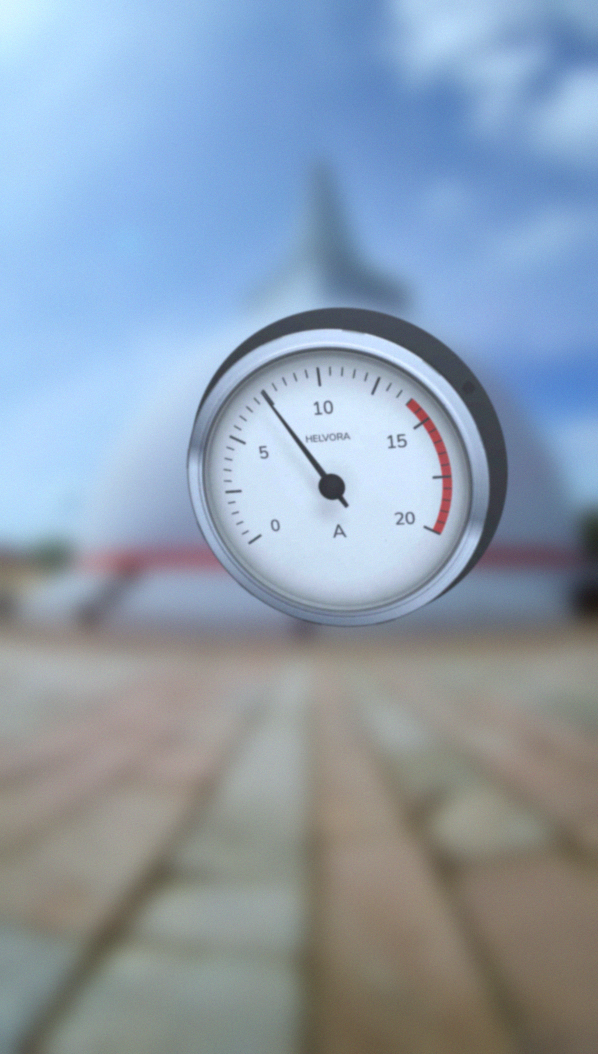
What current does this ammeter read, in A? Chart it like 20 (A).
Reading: 7.5 (A)
